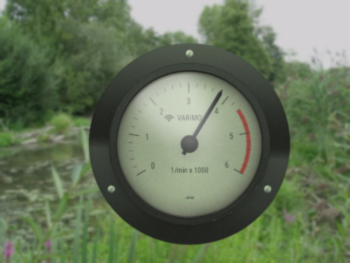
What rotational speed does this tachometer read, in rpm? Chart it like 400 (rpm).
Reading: 3800 (rpm)
